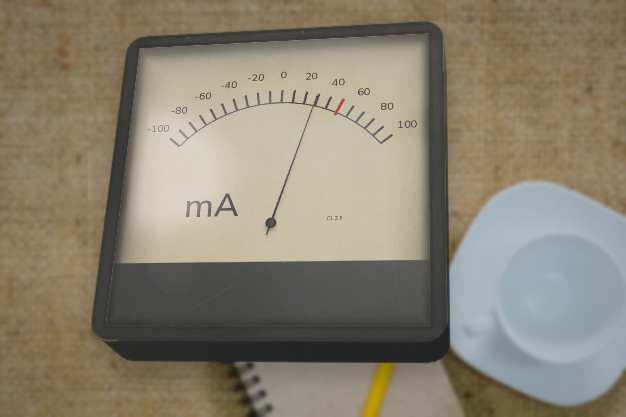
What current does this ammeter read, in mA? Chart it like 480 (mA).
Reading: 30 (mA)
